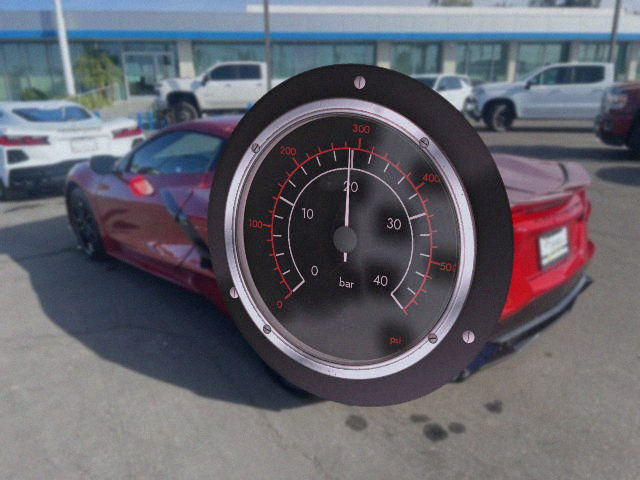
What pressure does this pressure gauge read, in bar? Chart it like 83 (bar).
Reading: 20 (bar)
